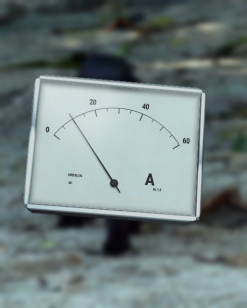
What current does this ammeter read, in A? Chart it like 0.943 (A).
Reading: 10 (A)
